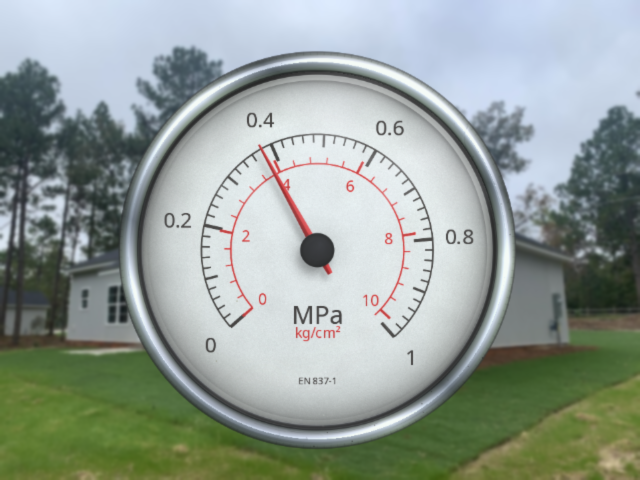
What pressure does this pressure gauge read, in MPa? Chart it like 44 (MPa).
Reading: 0.38 (MPa)
